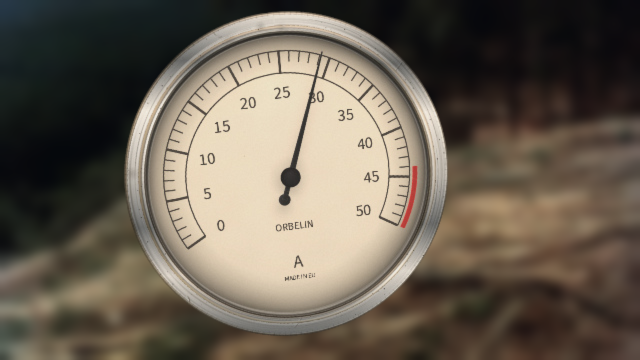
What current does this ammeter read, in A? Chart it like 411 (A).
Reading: 29 (A)
